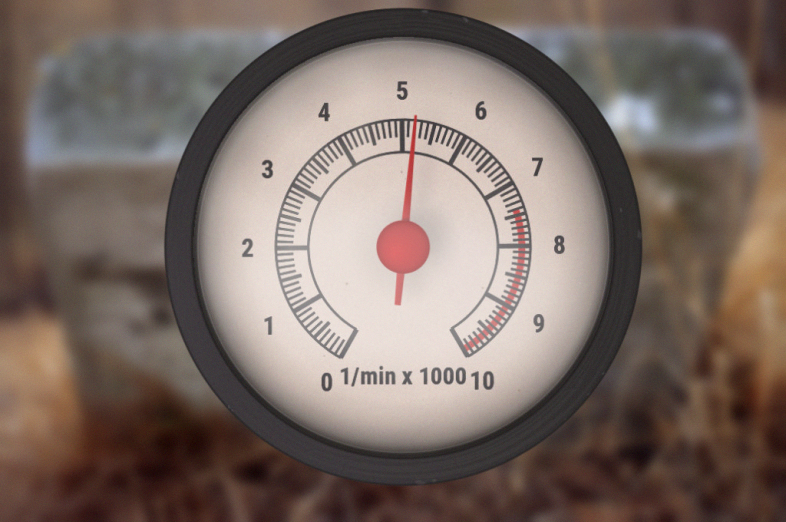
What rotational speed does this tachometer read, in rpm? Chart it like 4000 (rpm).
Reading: 5200 (rpm)
